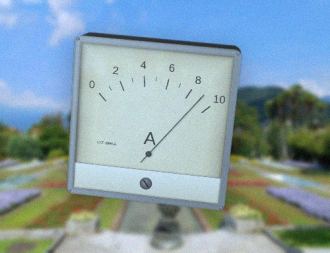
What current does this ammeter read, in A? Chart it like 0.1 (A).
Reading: 9 (A)
